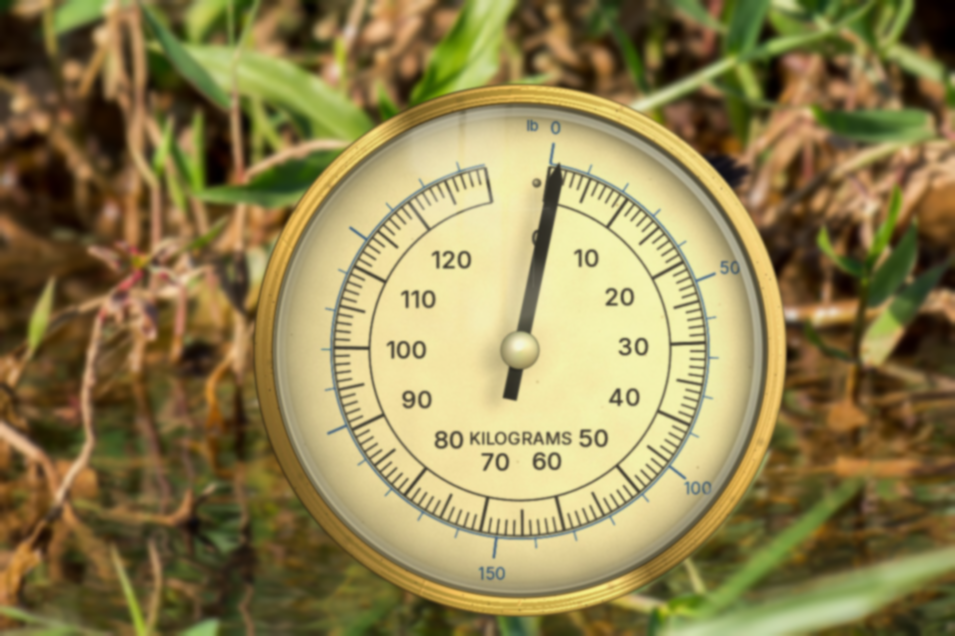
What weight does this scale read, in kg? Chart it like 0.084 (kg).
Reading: 1 (kg)
